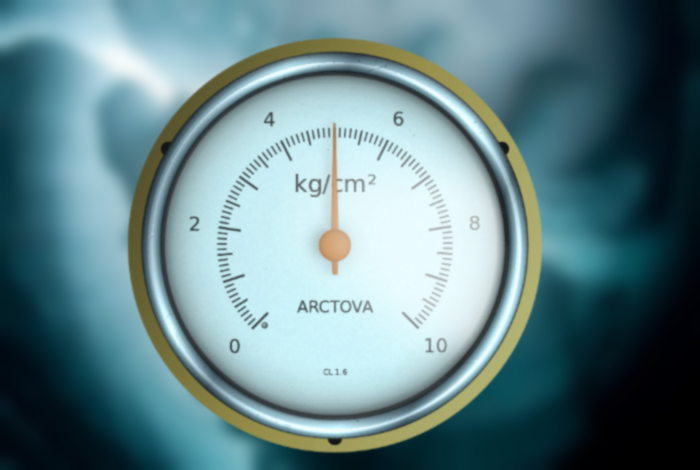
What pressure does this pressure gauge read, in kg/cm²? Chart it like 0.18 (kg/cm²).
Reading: 5 (kg/cm²)
